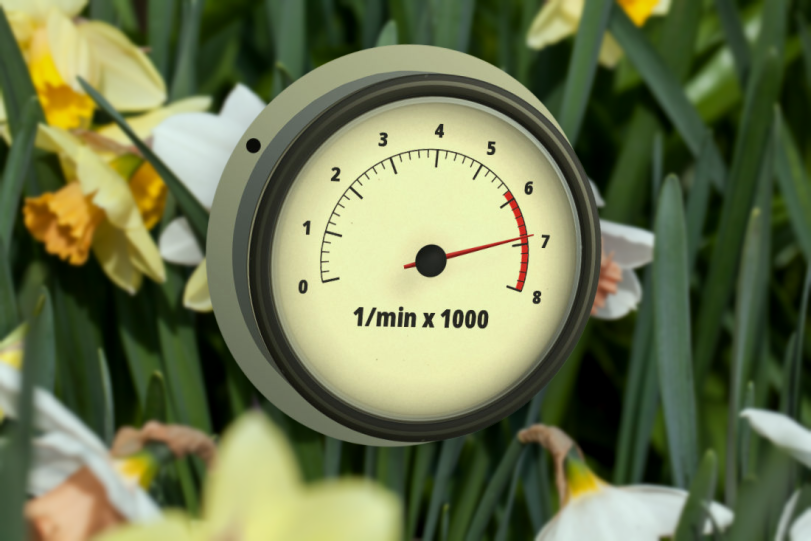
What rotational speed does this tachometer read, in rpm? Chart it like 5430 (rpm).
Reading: 6800 (rpm)
